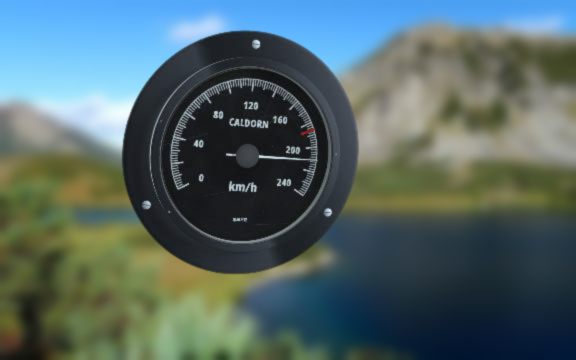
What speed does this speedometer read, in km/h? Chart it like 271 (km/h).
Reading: 210 (km/h)
